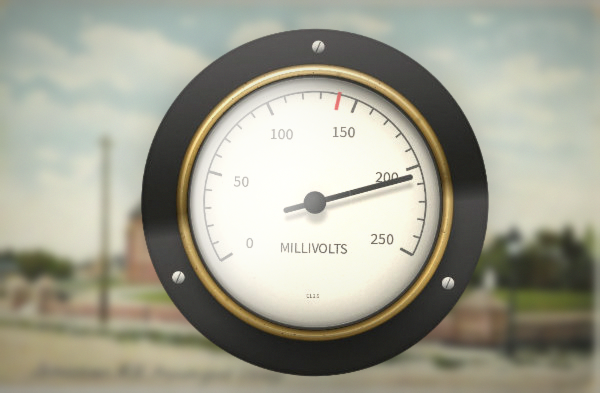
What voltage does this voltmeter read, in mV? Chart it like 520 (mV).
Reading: 205 (mV)
